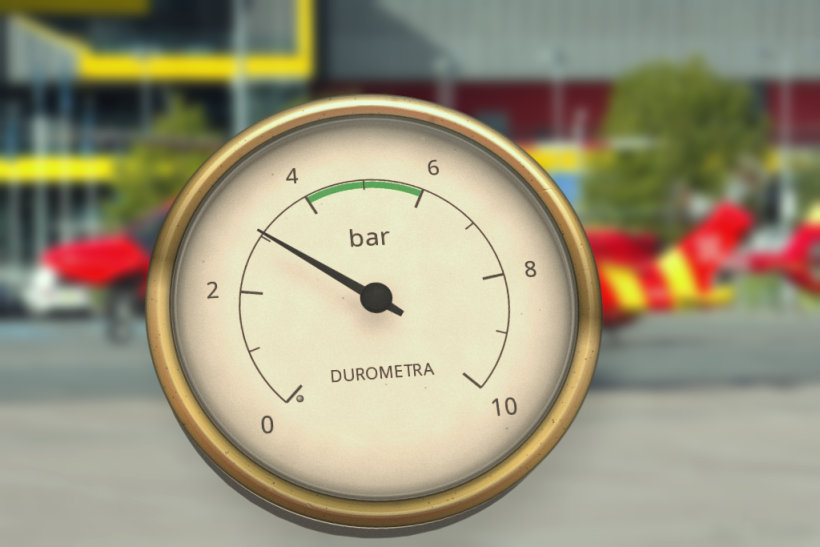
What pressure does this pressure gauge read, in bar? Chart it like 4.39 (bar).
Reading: 3 (bar)
